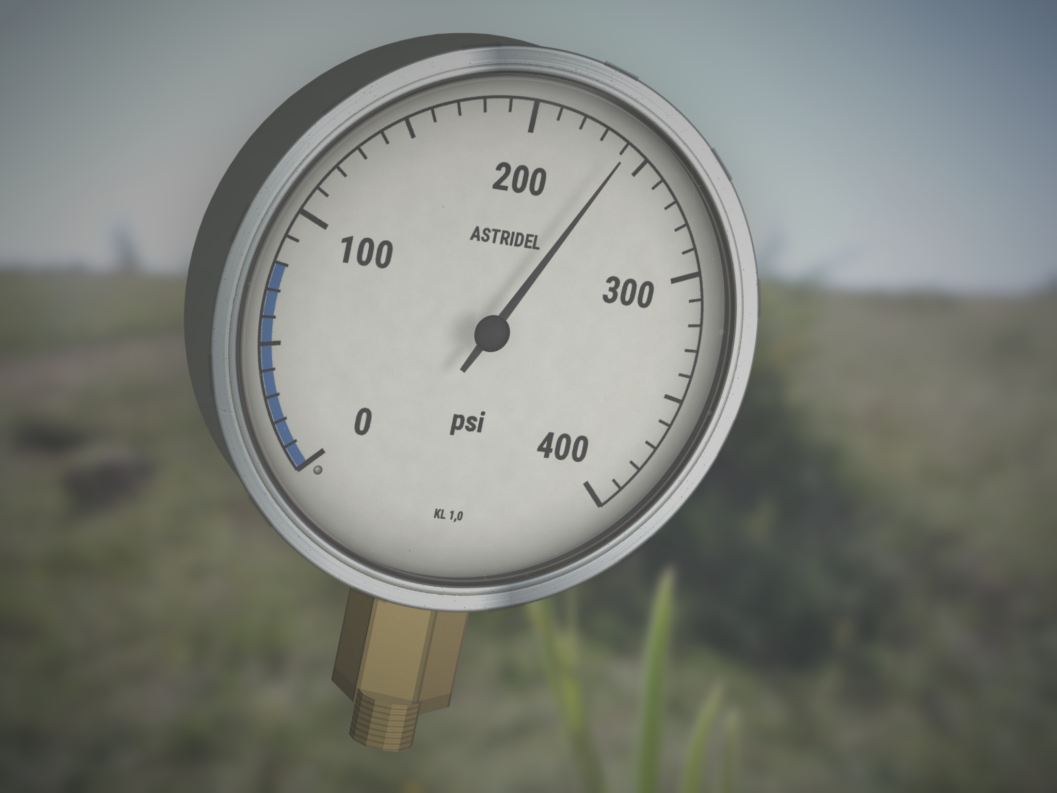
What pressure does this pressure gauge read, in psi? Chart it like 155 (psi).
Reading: 240 (psi)
